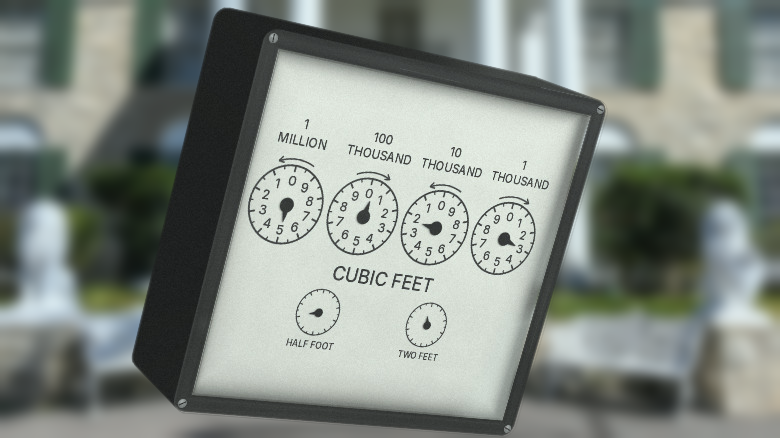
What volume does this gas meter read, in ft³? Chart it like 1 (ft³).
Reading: 502300 (ft³)
